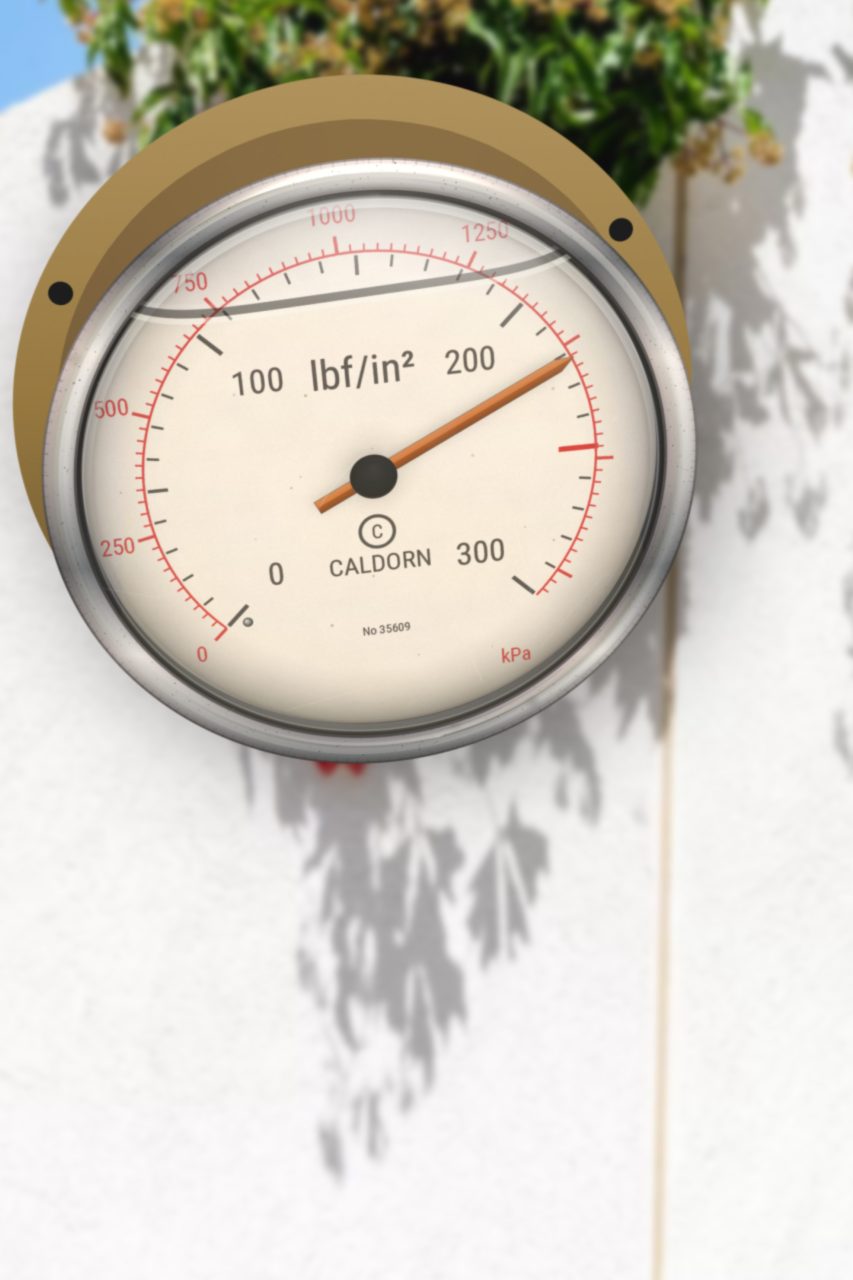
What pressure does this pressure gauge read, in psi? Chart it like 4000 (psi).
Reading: 220 (psi)
